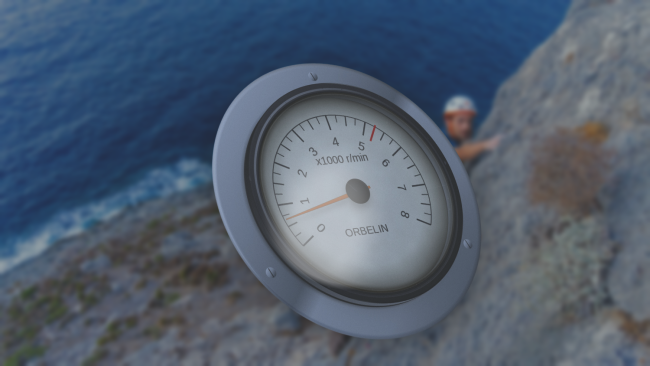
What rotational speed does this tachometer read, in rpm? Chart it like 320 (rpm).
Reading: 625 (rpm)
